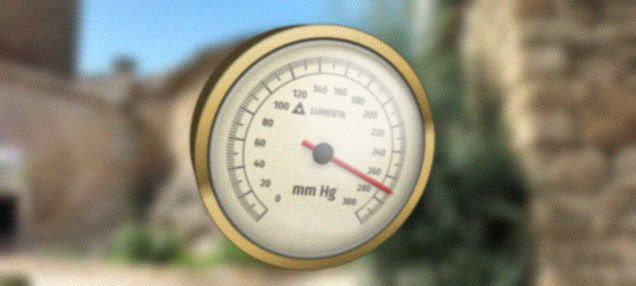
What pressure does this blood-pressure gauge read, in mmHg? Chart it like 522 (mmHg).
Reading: 270 (mmHg)
